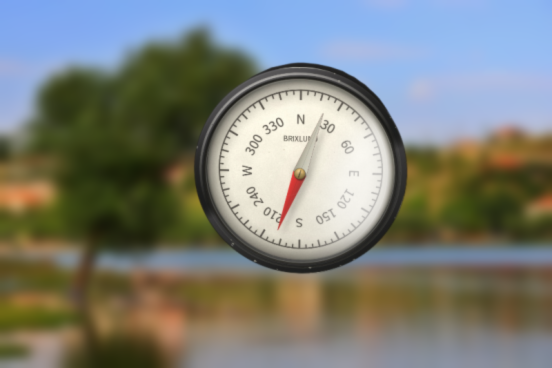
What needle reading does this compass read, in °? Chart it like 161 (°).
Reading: 200 (°)
